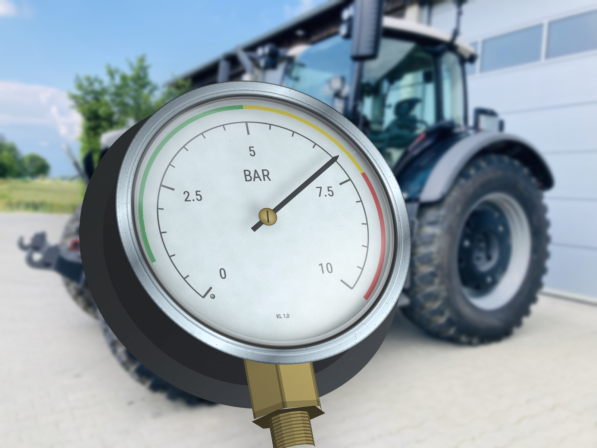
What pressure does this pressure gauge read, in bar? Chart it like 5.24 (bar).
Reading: 7 (bar)
